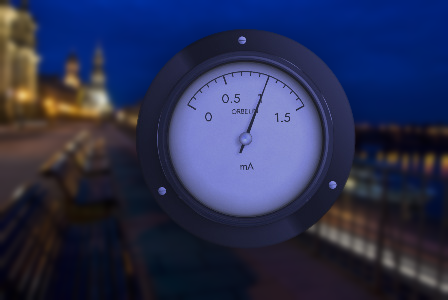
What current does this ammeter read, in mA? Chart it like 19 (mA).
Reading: 1 (mA)
